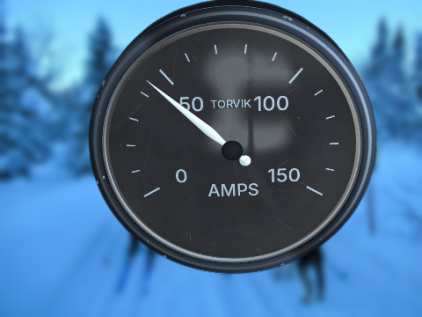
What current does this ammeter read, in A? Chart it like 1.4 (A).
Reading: 45 (A)
